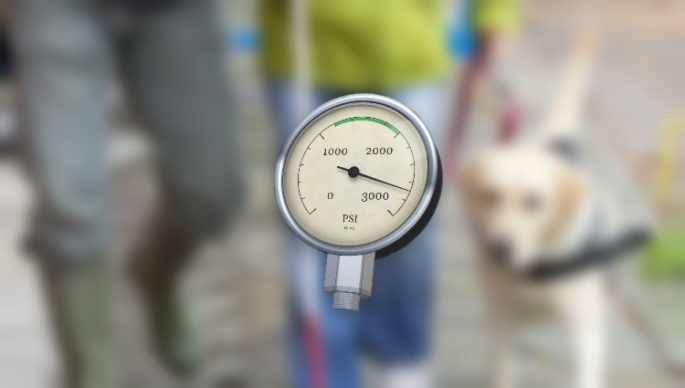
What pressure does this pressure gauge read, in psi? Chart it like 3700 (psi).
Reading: 2700 (psi)
